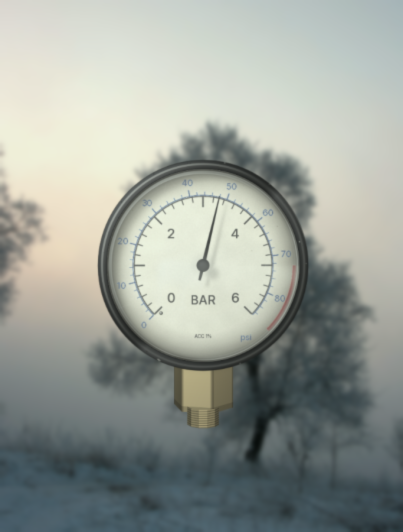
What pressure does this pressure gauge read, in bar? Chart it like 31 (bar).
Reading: 3.3 (bar)
